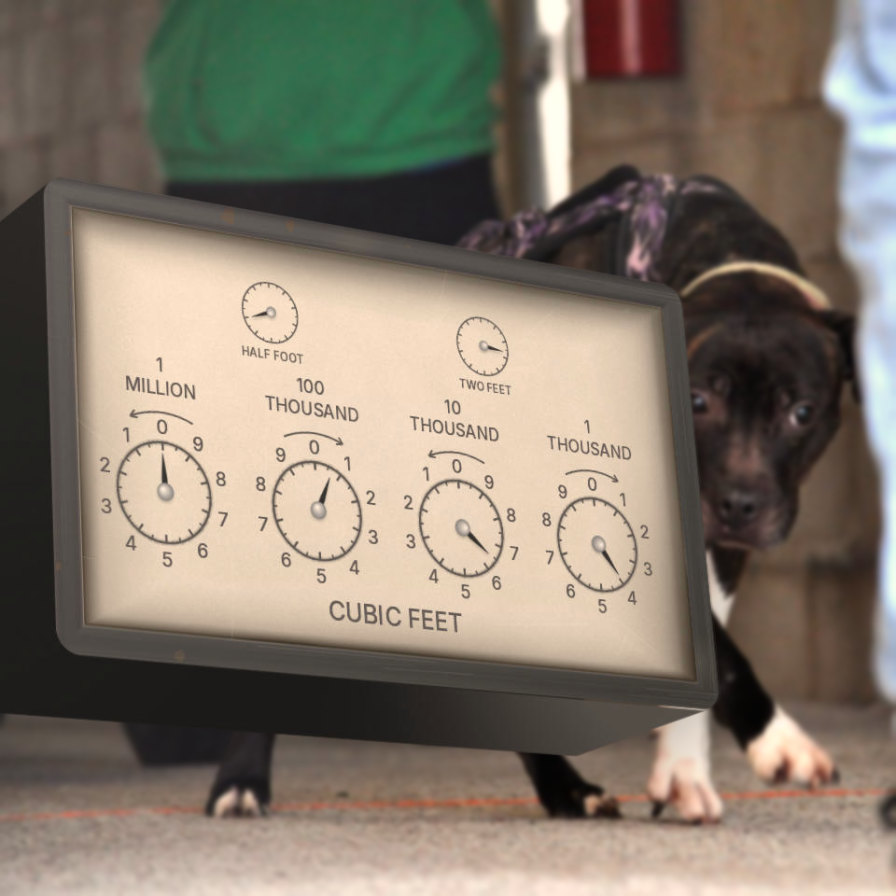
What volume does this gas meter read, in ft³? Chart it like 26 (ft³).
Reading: 6400 (ft³)
